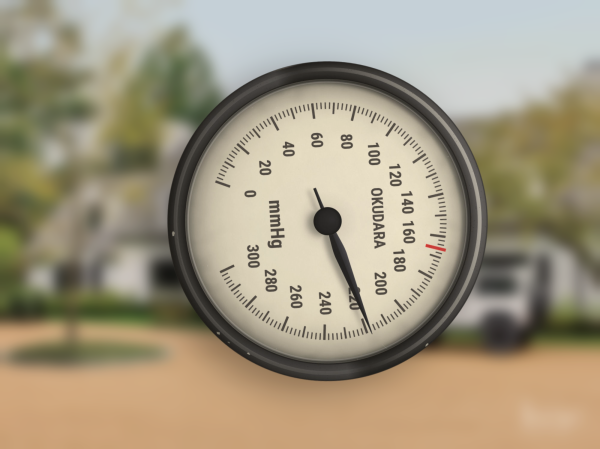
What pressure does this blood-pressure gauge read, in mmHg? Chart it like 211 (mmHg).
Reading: 218 (mmHg)
